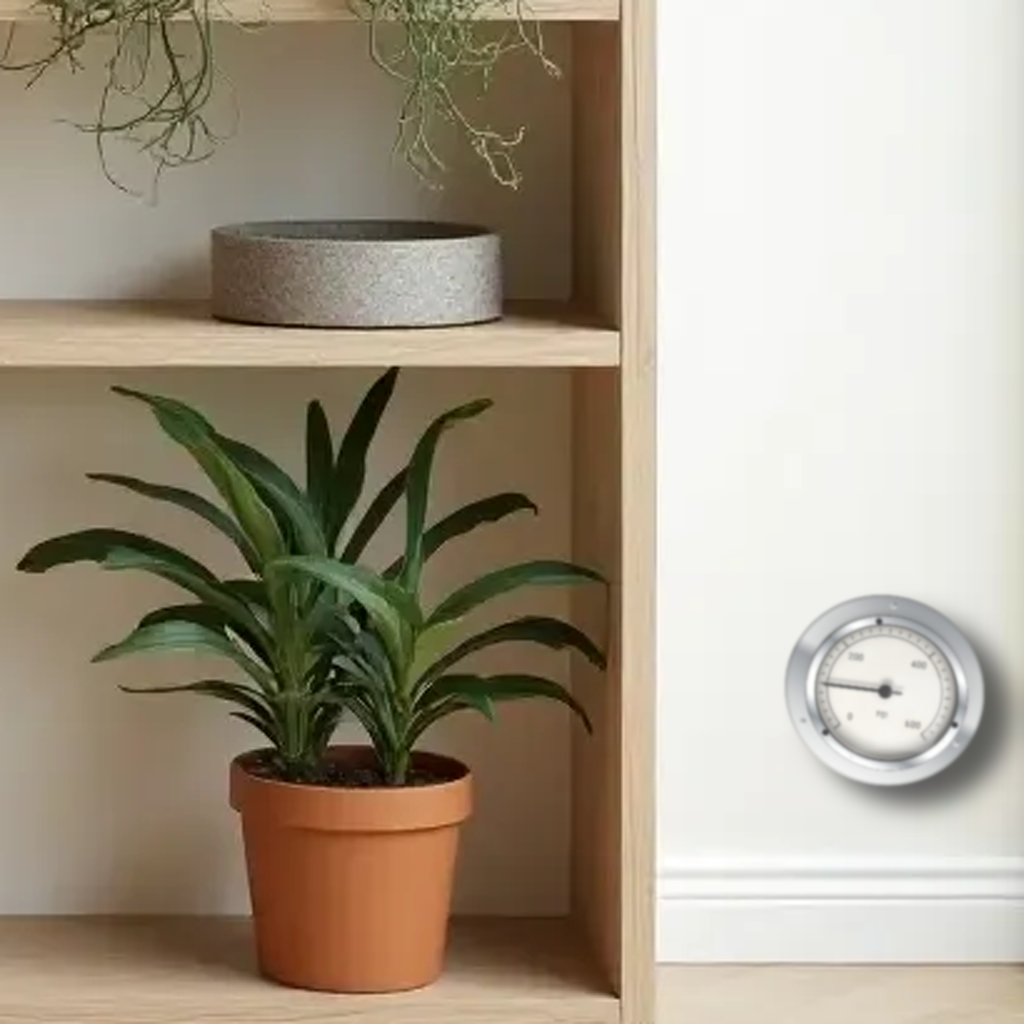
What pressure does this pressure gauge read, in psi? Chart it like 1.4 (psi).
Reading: 100 (psi)
